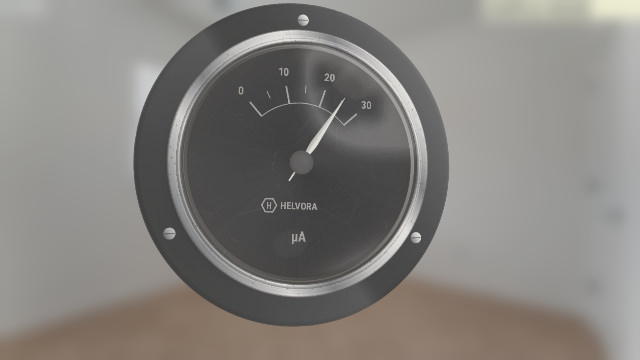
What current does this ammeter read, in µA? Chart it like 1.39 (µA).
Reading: 25 (µA)
